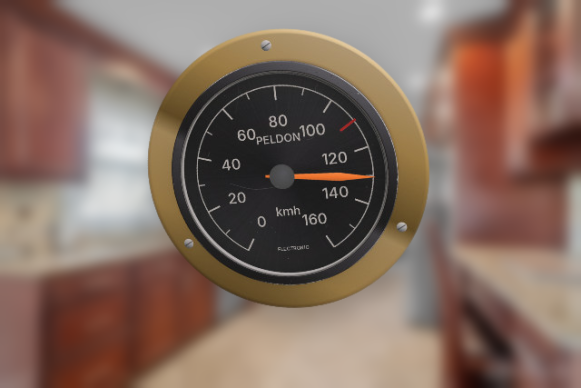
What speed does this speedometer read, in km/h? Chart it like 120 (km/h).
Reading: 130 (km/h)
